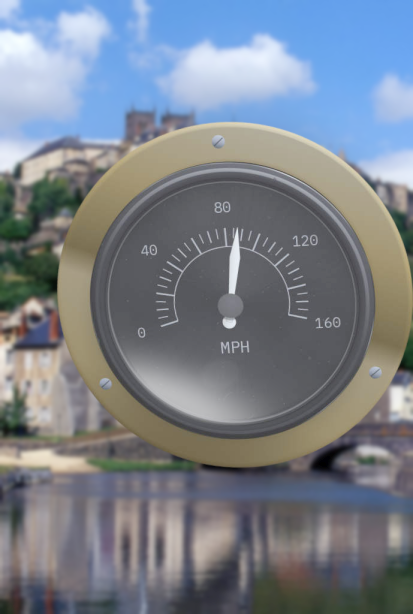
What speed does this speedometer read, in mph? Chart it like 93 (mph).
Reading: 87.5 (mph)
